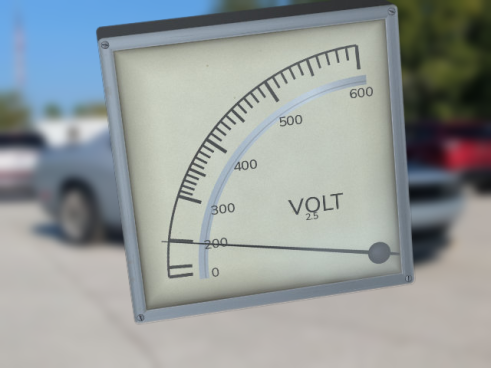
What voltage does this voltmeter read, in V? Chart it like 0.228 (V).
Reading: 200 (V)
